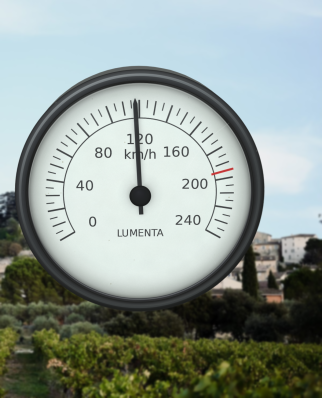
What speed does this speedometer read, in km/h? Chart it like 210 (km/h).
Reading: 117.5 (km/h)
